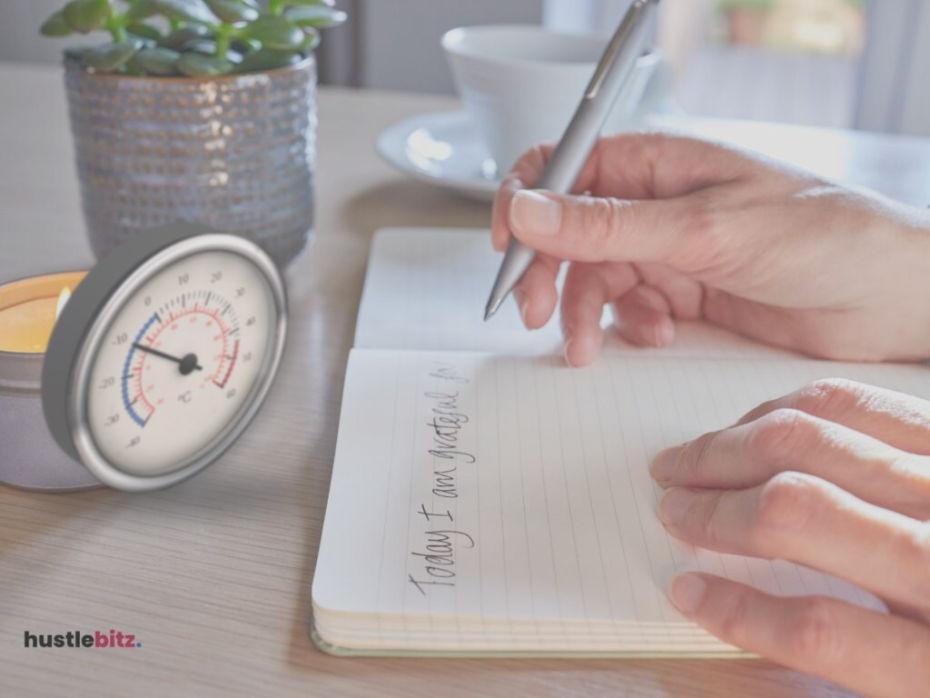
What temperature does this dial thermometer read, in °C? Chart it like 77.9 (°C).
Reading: -10 (°C)
